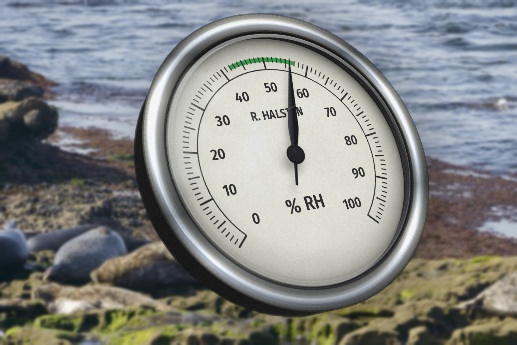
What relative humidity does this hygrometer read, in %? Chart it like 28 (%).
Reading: 55 (%)
